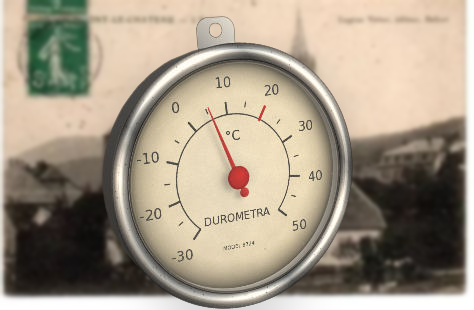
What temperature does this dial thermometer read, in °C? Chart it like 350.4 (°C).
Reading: 5 (°C)
